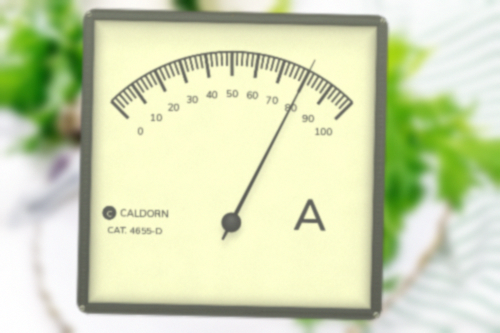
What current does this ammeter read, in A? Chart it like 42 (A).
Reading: 80 (A)
